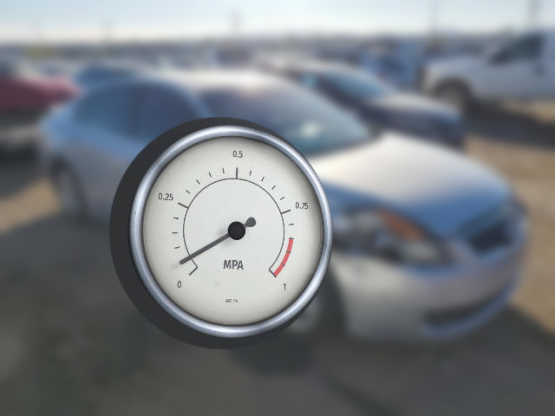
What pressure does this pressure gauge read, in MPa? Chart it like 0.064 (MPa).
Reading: 0.05 (MPa)
